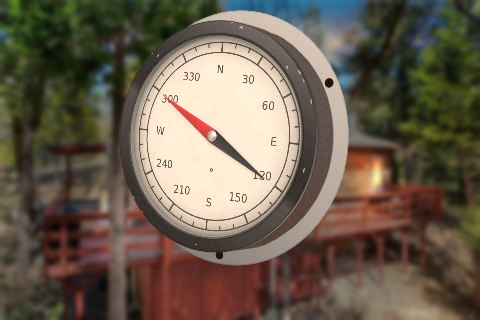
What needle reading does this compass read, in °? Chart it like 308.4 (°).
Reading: 300 (°)
